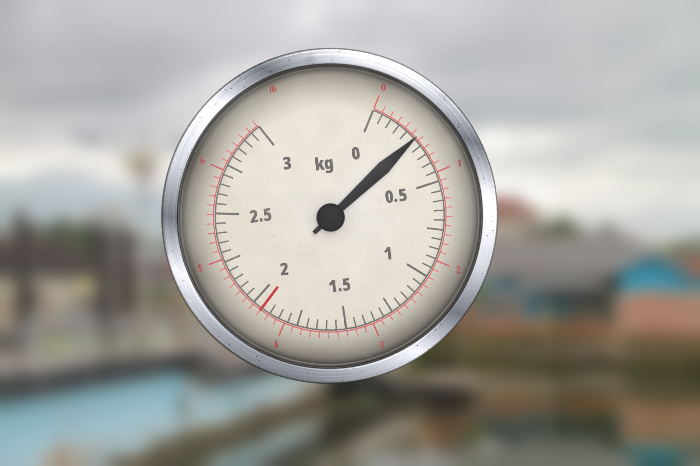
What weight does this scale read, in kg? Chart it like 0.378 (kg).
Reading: 0.25 (kg)
